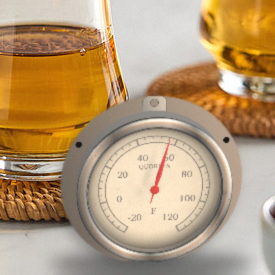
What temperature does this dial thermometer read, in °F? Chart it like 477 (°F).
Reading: 56 (°F)
